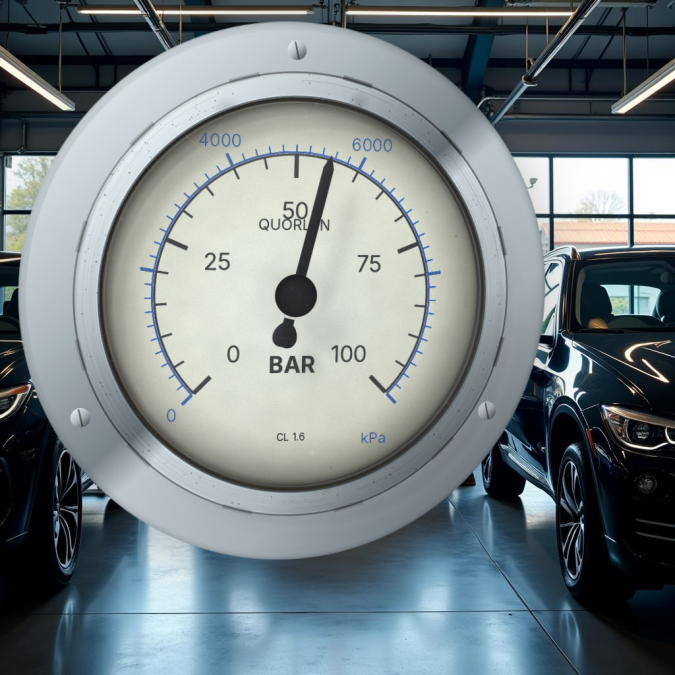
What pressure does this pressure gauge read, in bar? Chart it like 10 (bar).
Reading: 55 (bar)
